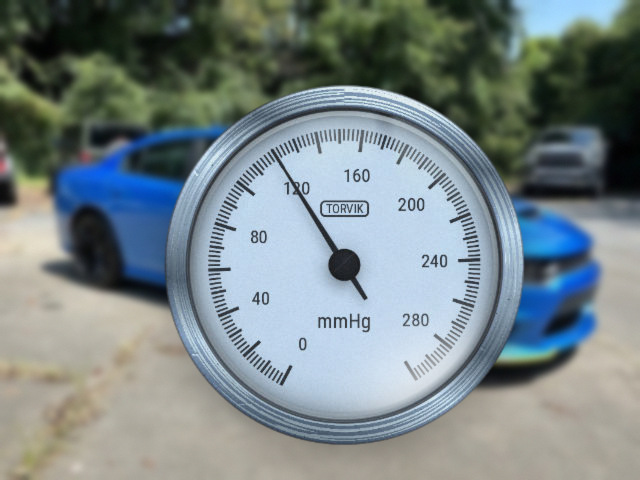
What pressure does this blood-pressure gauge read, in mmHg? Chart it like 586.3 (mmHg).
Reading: 120 (mmHg)
